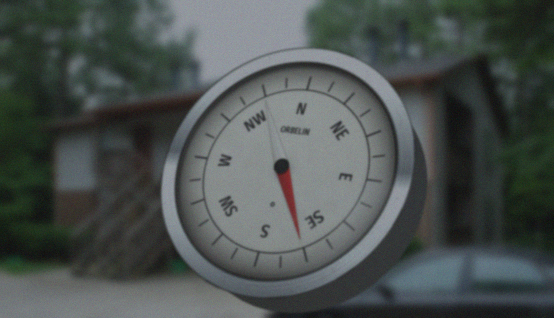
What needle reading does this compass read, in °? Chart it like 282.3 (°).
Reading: 150 (°)
